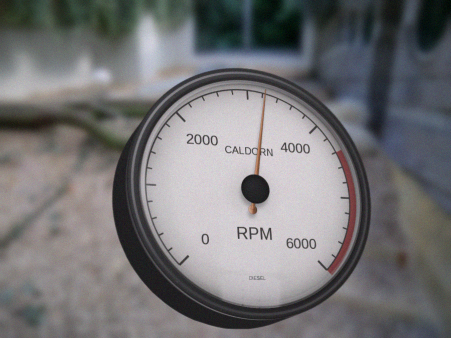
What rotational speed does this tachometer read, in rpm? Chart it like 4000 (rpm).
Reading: 3200 (rpm)
